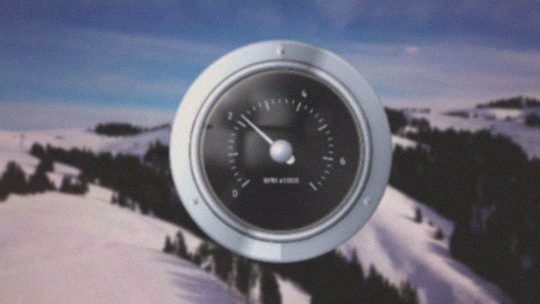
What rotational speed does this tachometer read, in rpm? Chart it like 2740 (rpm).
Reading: 2200 (rpm)
